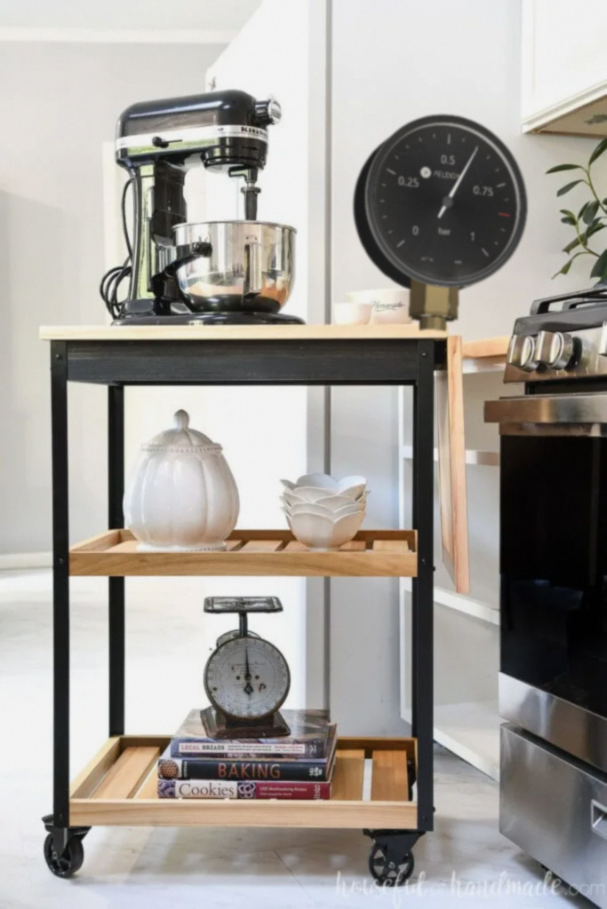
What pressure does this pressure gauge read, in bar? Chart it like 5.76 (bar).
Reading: 0.6 (bar)
